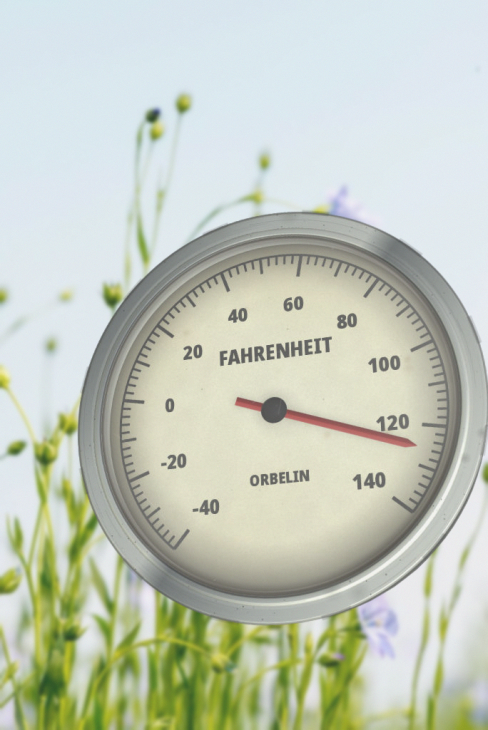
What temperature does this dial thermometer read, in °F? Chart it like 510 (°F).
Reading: 126 (°F)
